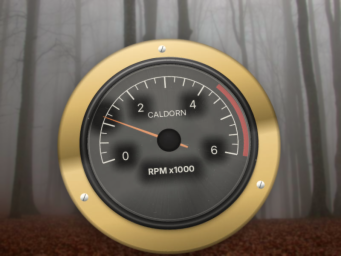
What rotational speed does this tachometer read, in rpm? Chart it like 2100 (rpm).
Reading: 1125 (rpm)
